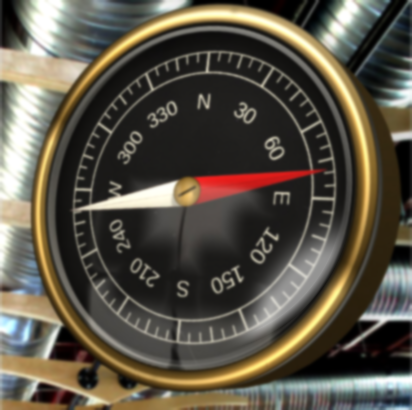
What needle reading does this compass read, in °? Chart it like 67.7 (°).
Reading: 80 (°)
